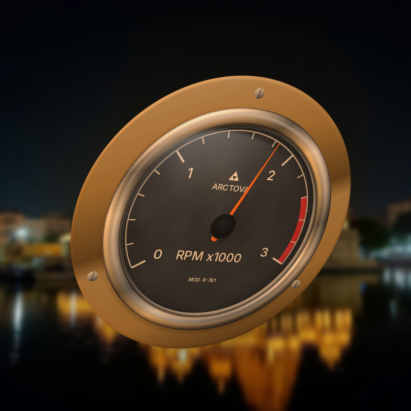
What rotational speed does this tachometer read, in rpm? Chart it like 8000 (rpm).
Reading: 1800 (rpm)
